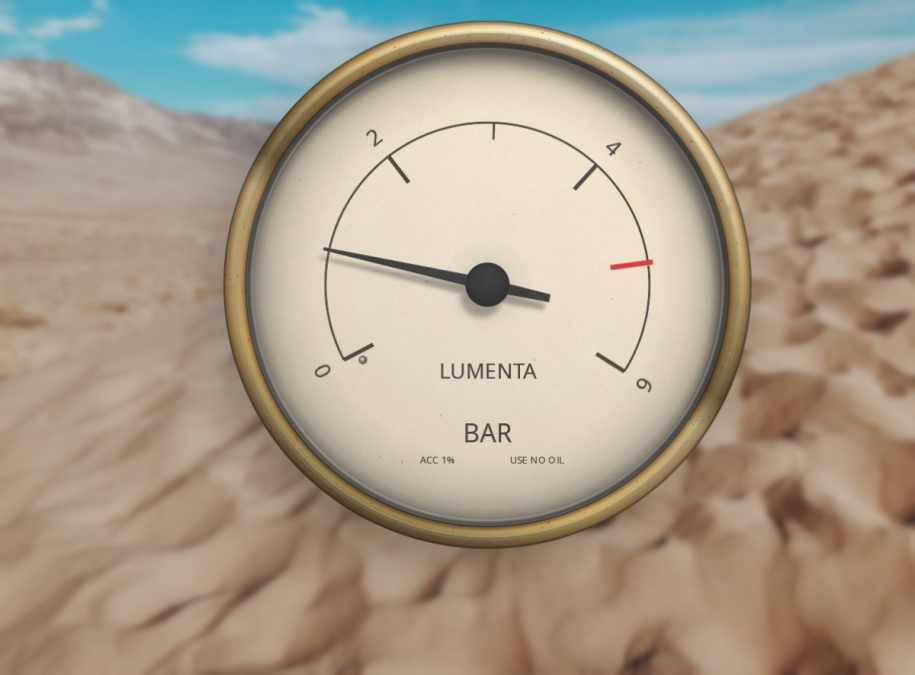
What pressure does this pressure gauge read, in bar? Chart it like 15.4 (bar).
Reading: 1 (bar)
